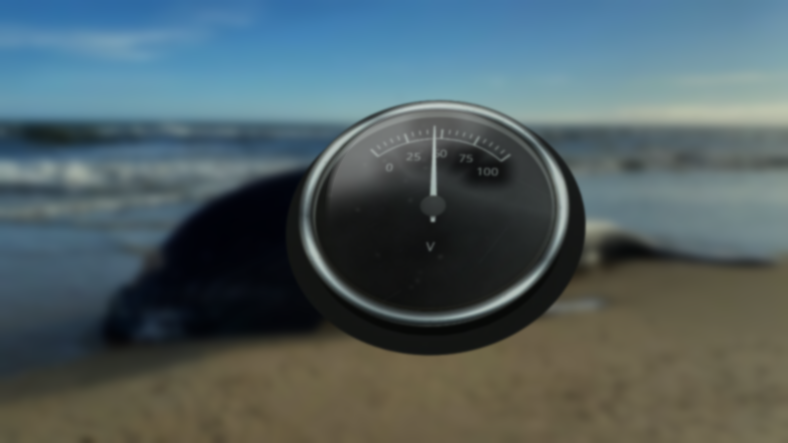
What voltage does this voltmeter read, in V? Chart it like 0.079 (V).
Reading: 45 (V)
